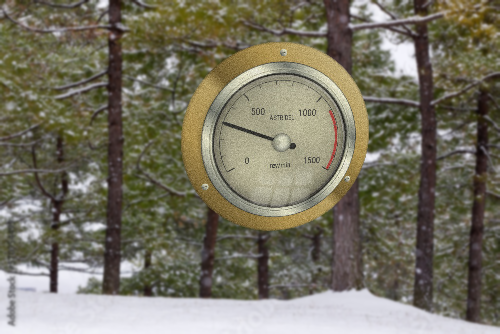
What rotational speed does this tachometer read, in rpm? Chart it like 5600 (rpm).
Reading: 300 (rpm)
